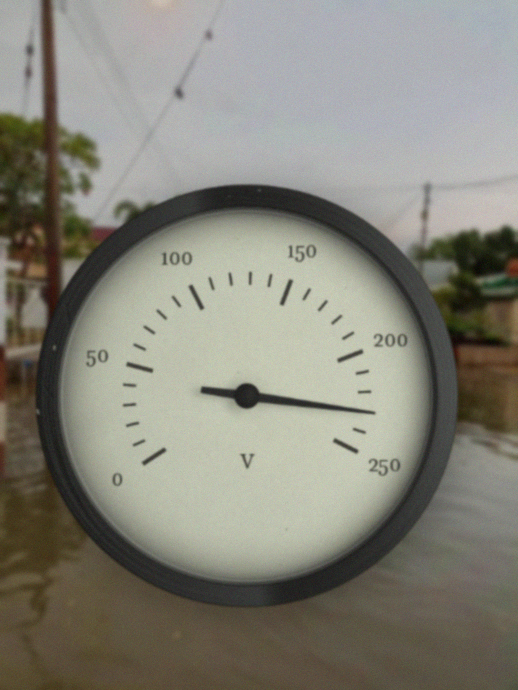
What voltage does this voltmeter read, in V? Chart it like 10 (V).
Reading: 230 (V)
